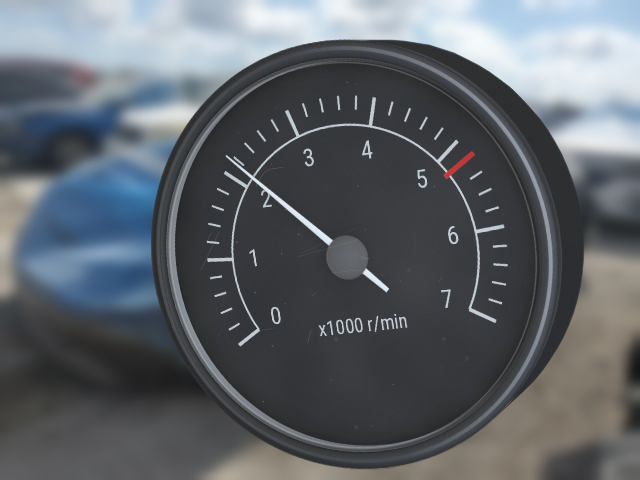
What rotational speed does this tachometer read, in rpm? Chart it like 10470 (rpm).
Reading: 2200 (rpm)
